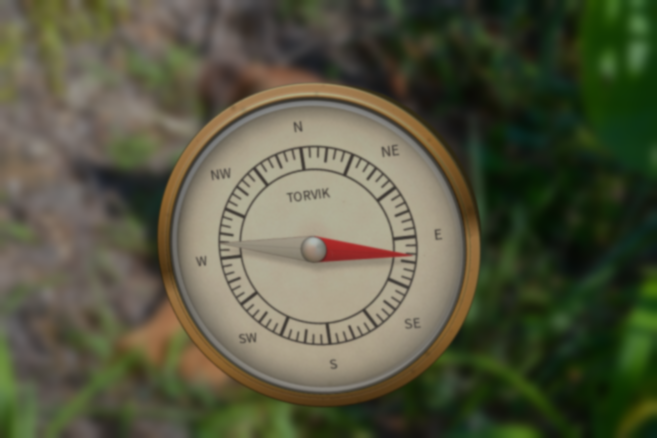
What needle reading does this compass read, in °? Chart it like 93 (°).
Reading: 100 (°)
